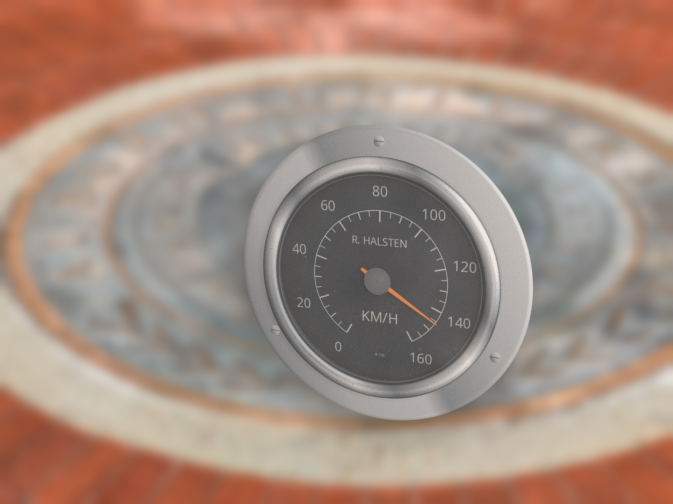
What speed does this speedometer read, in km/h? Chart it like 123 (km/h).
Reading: 145 (km/h)
